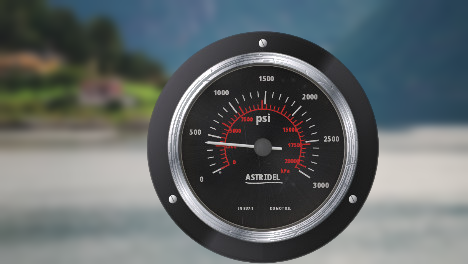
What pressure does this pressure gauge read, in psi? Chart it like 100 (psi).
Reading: 400 (psi)
